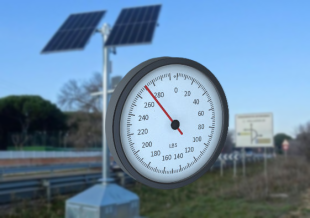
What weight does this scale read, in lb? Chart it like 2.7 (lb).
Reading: 270 (lb)
